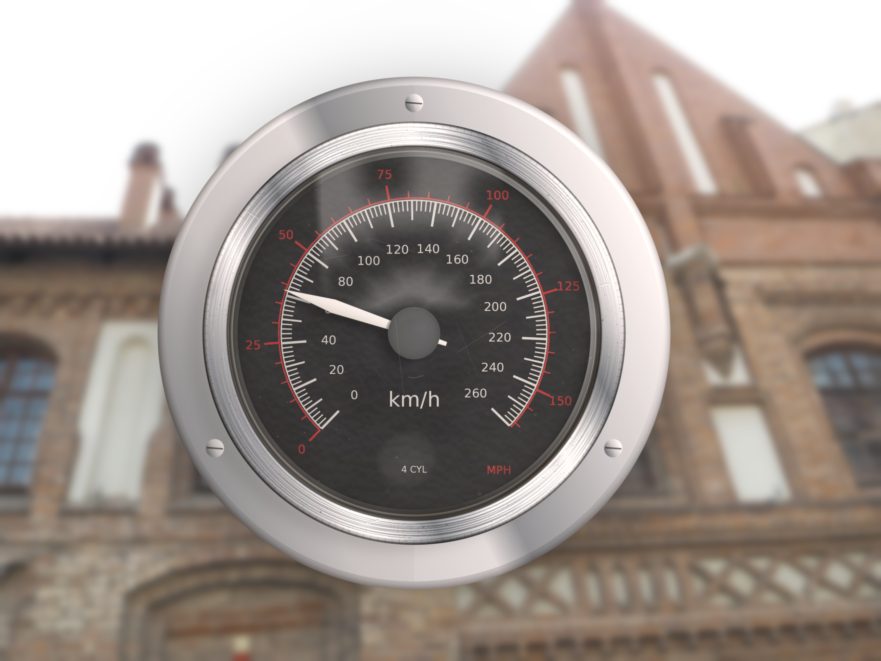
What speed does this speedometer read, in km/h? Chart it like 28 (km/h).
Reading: 62 (km/h)
